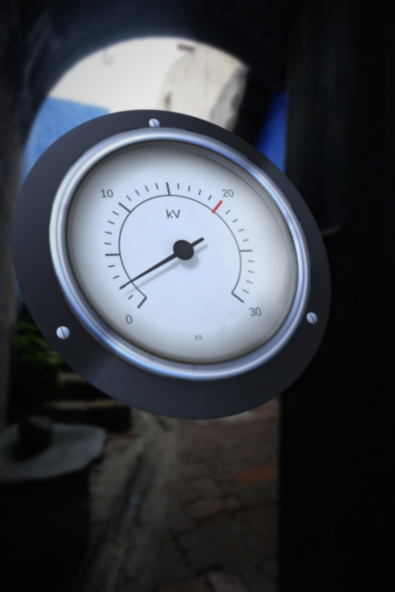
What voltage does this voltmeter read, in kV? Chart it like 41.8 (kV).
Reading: 2 (kV)
